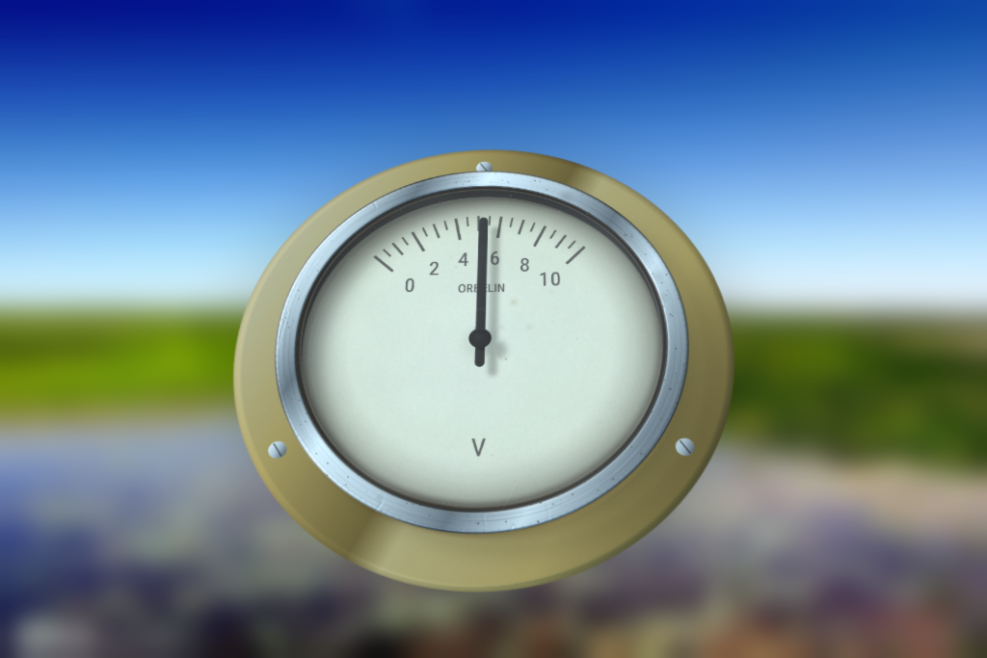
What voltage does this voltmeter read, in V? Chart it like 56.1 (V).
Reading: 5.25 (V)
